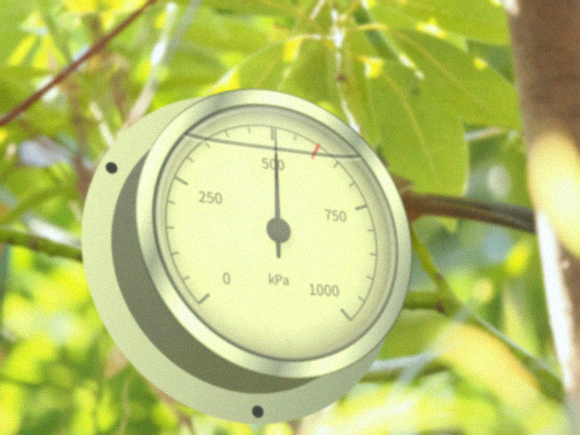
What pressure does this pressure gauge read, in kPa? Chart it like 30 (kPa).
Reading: 500 (kPa)
